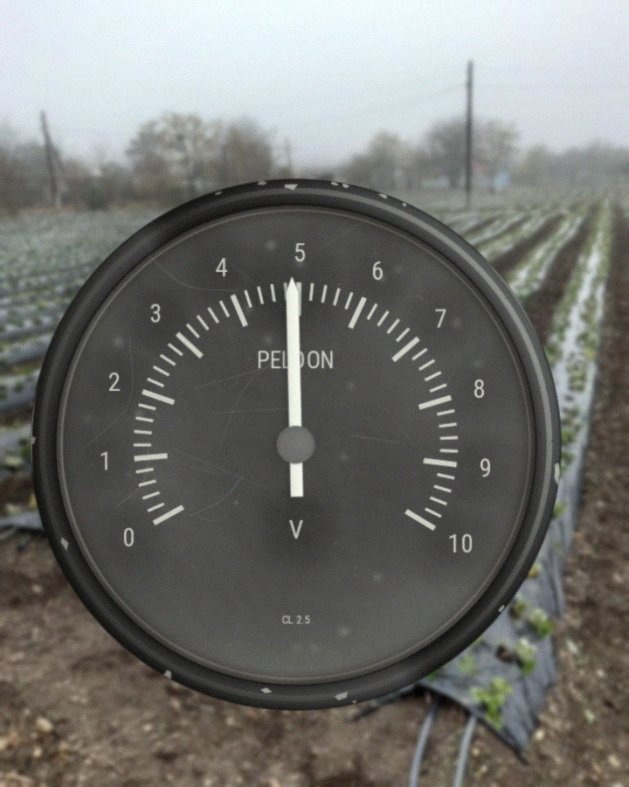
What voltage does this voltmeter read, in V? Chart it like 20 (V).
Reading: 4.9 (V)
